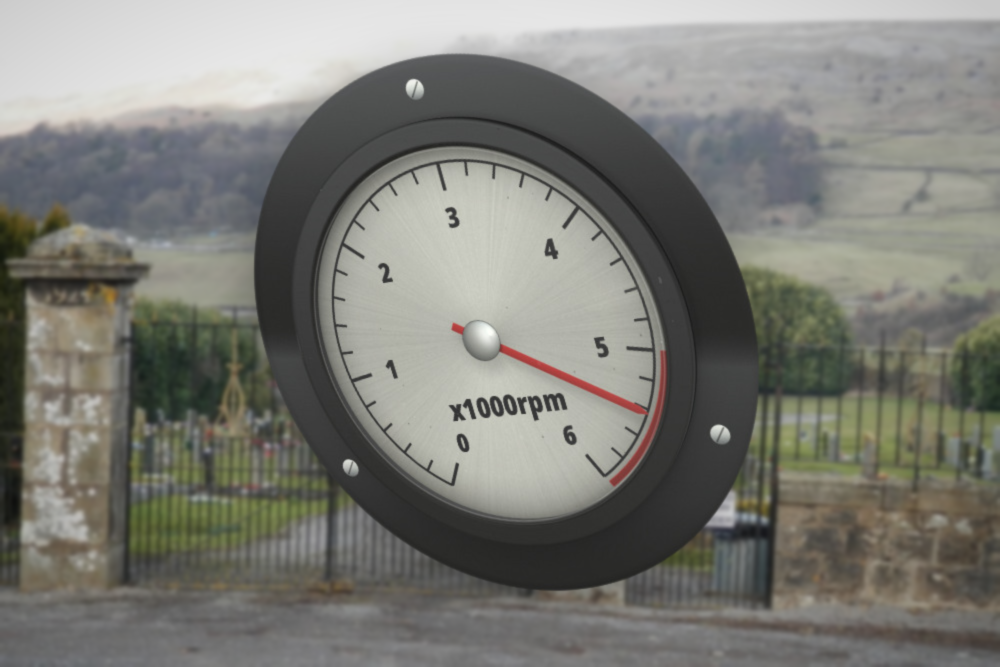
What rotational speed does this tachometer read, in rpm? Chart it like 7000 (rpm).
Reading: 5400 (rpm)
